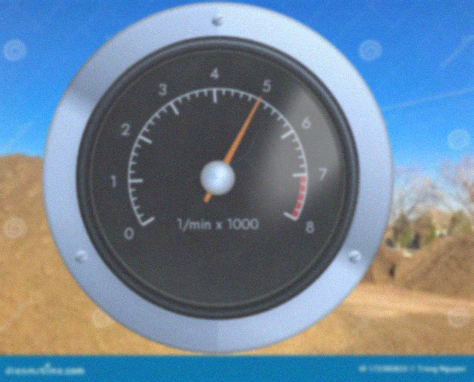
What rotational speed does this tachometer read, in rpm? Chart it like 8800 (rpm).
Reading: 5000 (rpm)
